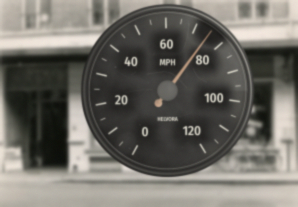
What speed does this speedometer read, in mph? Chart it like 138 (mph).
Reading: 75 (mph)
